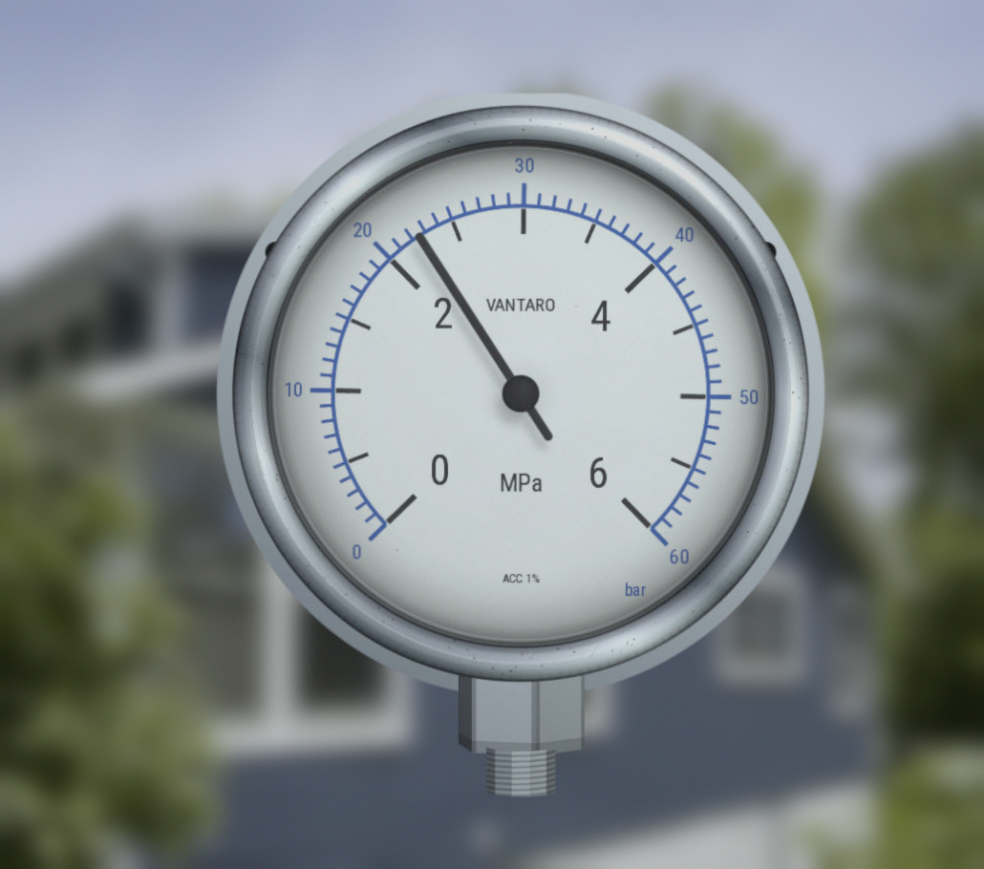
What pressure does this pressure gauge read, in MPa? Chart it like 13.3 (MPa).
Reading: 2.25 (MPa)
